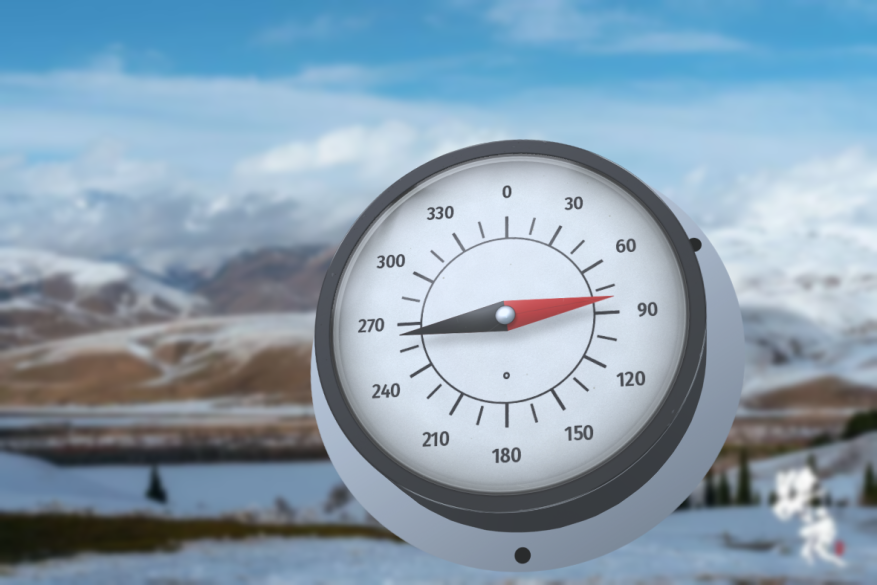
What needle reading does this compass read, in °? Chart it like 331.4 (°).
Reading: 82.5 (°)
